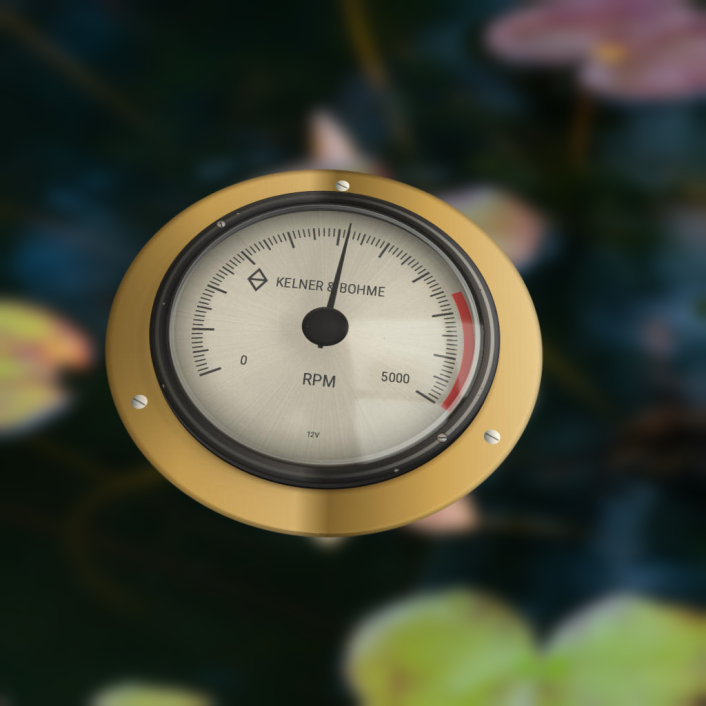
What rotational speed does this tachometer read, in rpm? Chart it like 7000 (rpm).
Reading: 2600 (rpm)
